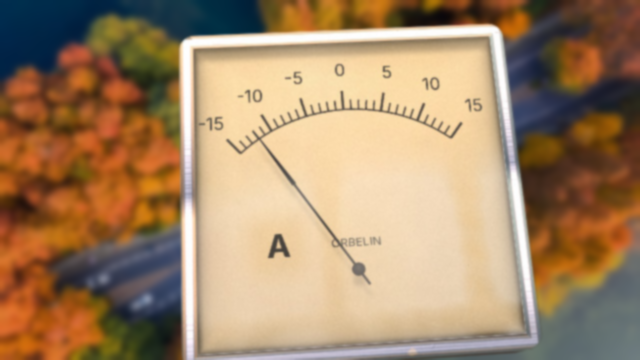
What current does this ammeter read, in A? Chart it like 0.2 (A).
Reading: -12 (A)
